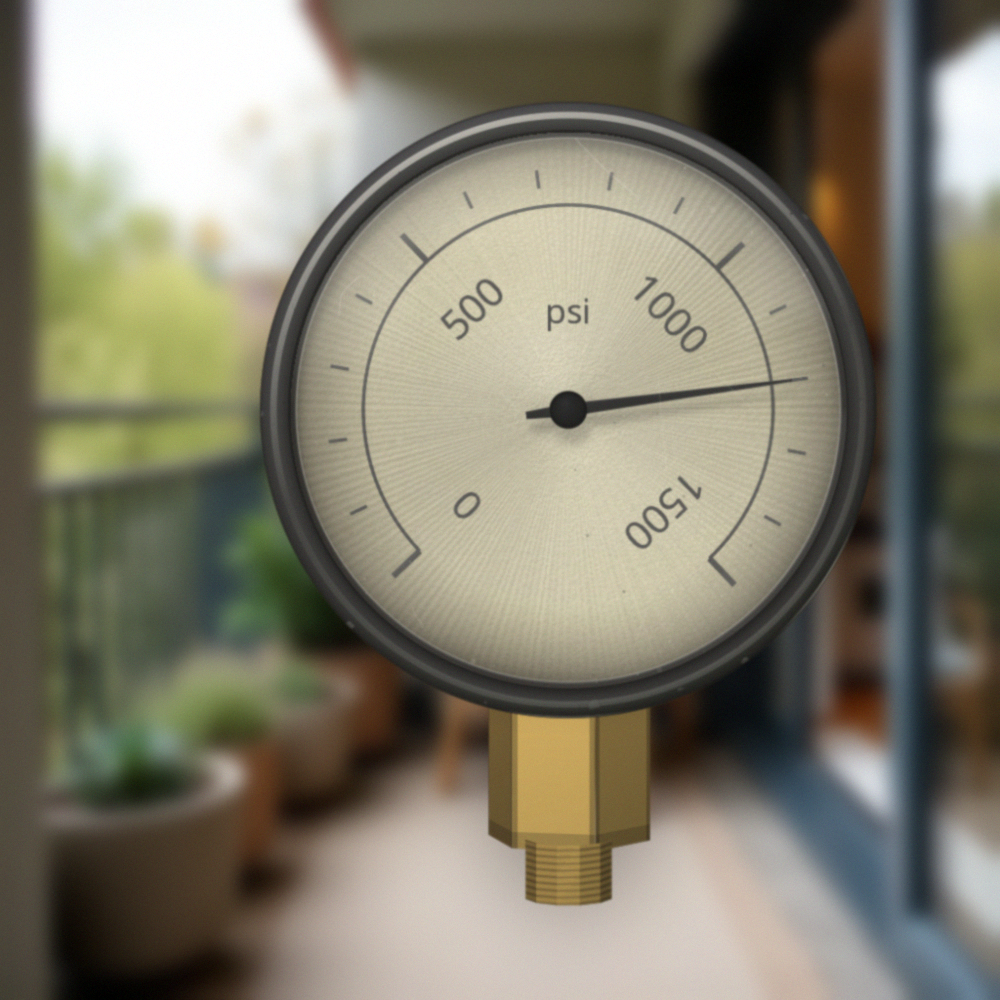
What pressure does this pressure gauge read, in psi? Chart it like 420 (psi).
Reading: 1200 (psi)
